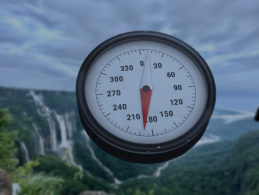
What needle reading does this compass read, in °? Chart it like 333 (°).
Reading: 190 (°)
